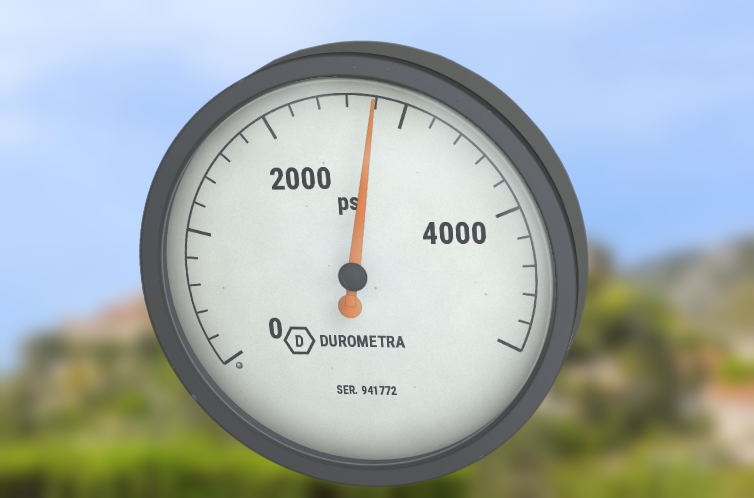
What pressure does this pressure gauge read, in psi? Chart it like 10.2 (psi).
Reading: 2800 (psi)
